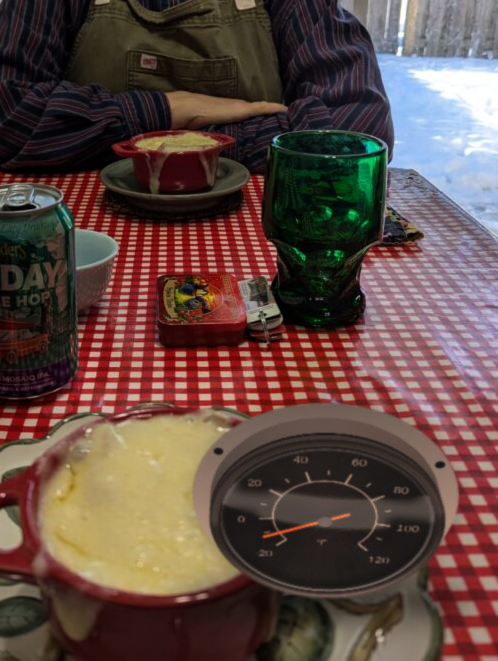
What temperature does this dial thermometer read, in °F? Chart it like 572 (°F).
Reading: -10 (°F)
